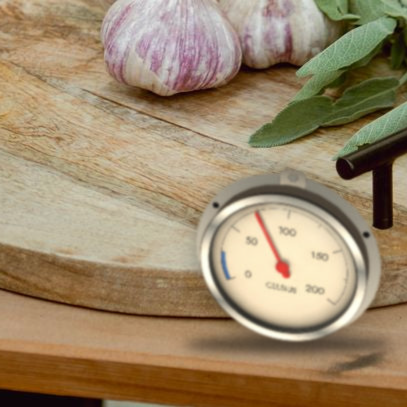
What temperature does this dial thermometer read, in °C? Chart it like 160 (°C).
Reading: 75 (°C)
